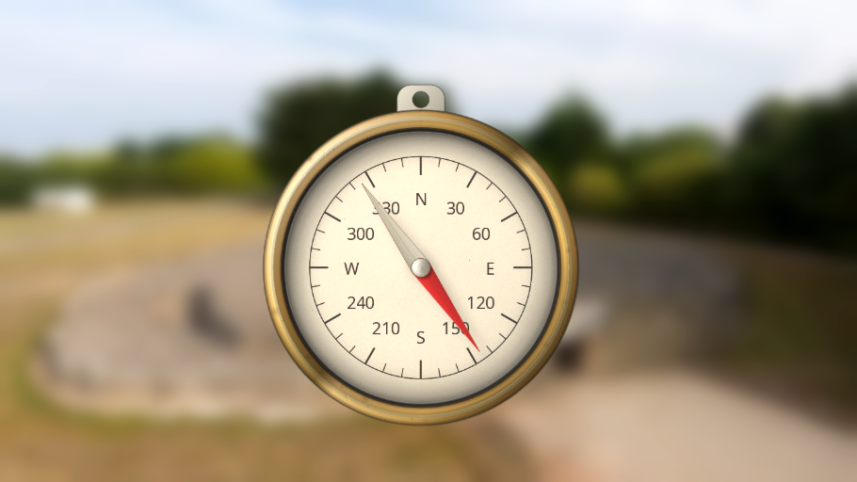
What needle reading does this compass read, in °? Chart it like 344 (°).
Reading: 145 (°)
